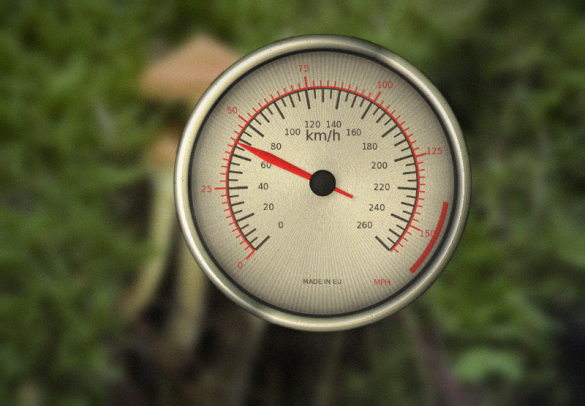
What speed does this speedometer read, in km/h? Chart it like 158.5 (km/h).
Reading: 67.5 (km/h)
